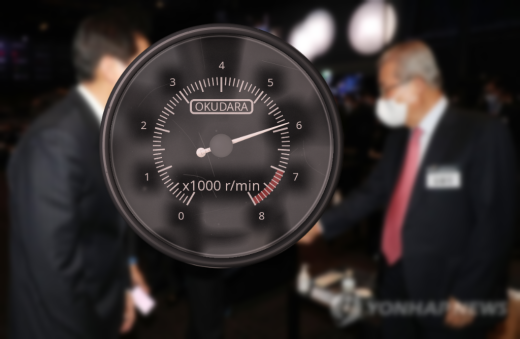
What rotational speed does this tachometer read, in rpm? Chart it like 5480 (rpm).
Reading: 5900 (rpm)
